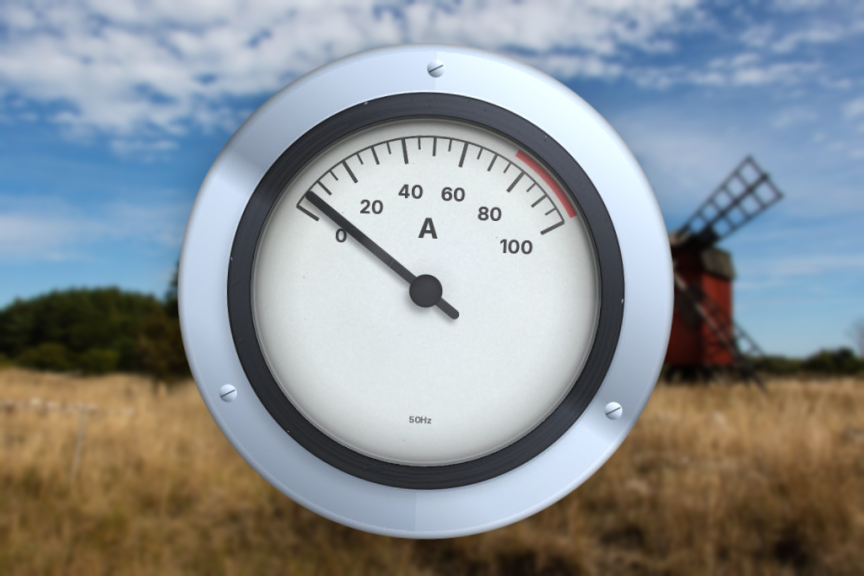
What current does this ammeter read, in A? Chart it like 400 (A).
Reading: 5 (A)
